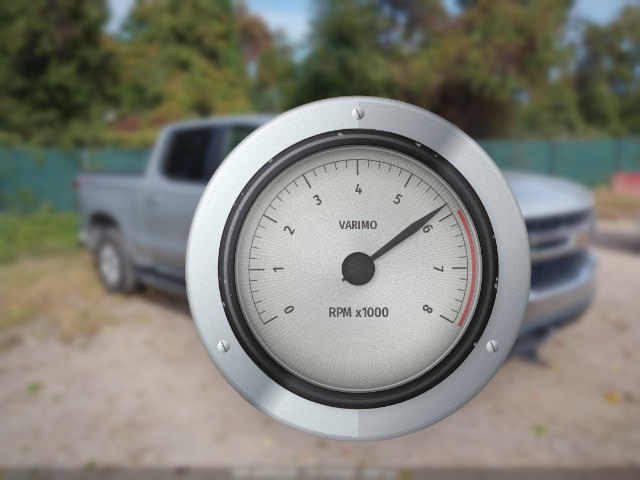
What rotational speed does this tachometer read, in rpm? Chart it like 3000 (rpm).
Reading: 5800 (rpm)
